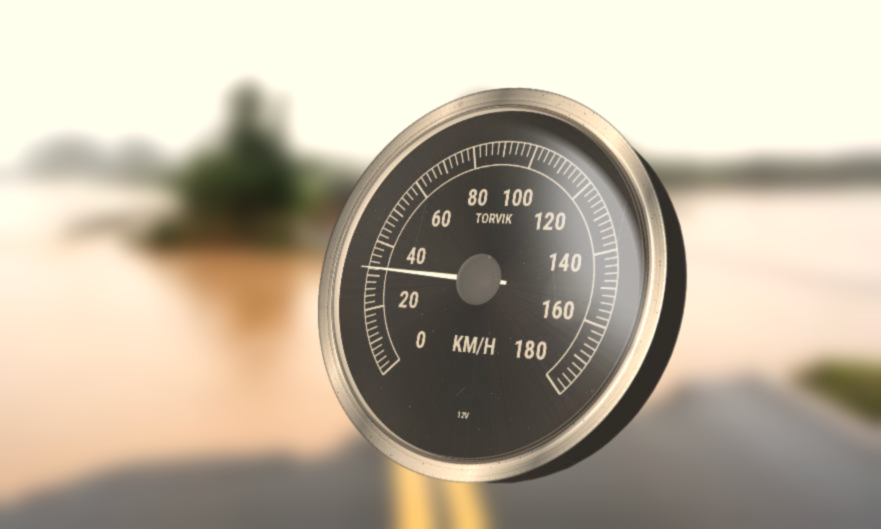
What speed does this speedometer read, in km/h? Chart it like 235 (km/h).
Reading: 32 (km/h)
